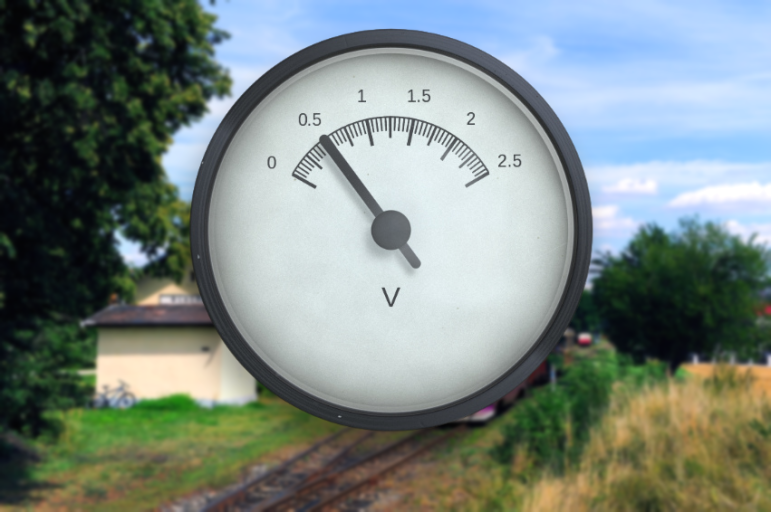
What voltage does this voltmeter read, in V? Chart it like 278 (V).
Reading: 0.5 (V)
